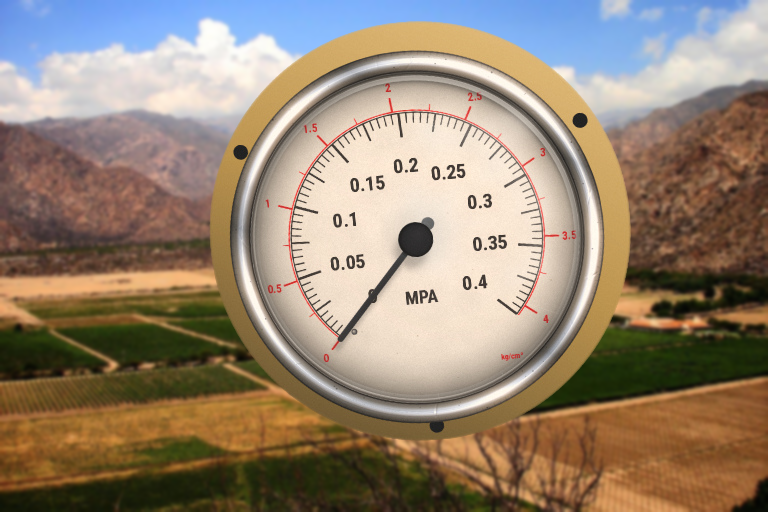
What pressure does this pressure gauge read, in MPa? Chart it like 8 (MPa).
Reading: 0 (MPa)
